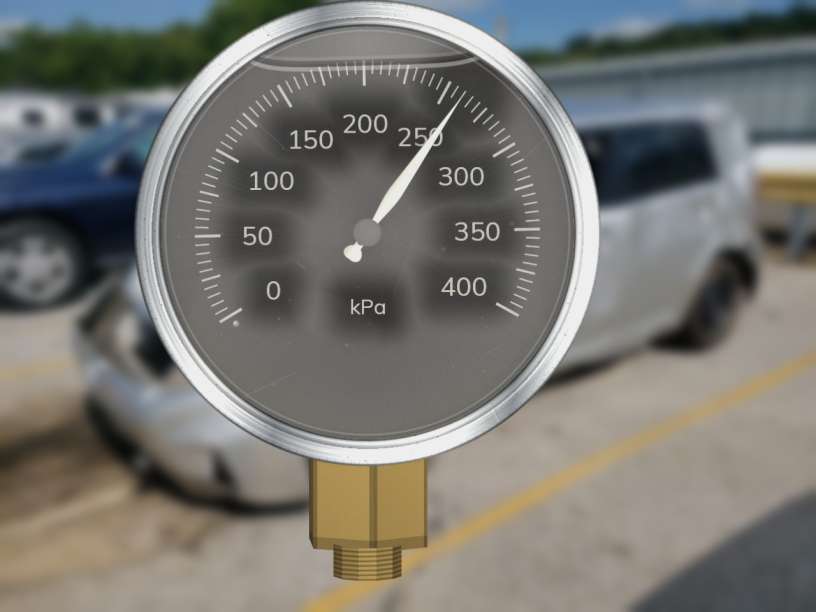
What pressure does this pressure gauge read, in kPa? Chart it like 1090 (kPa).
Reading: 260 (kPa)
